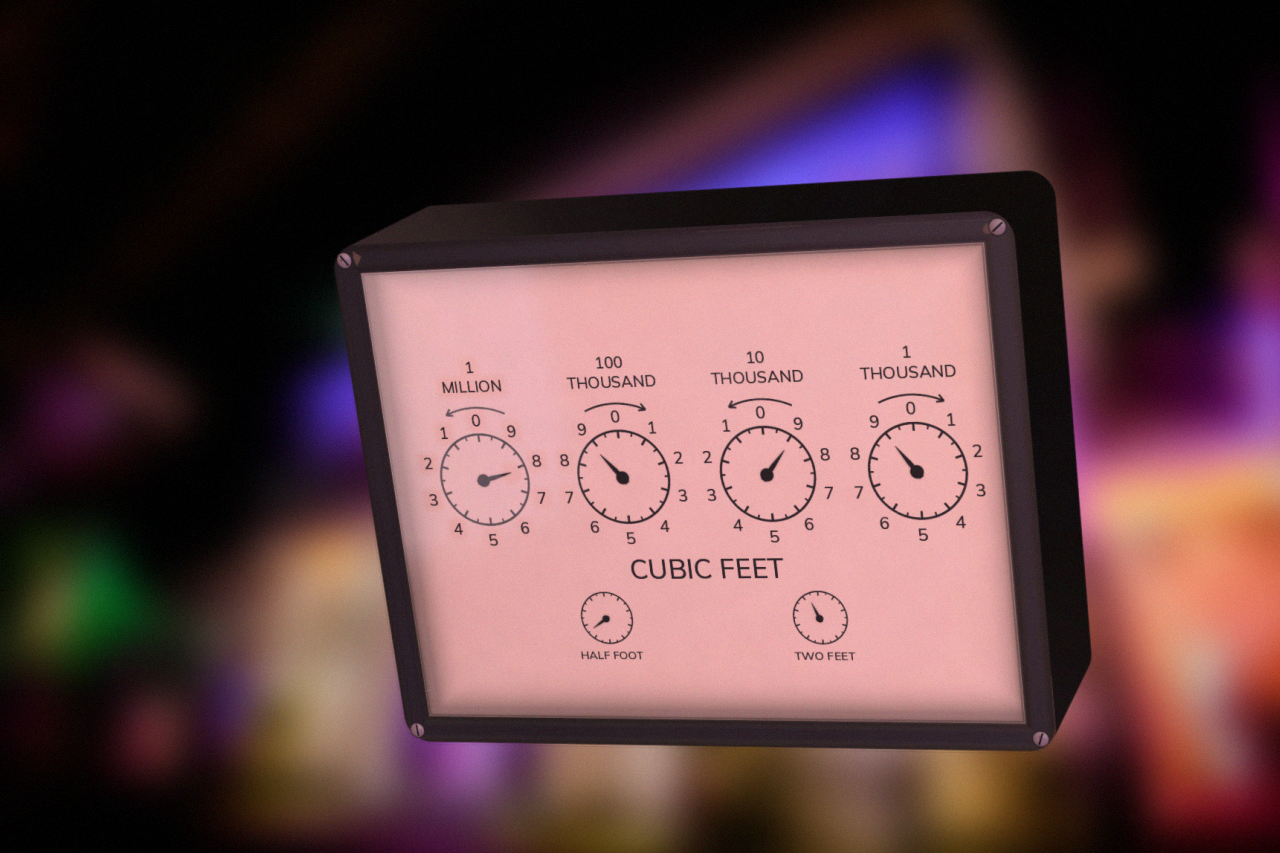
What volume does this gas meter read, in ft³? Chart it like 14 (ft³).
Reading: 788900 (ft³)
